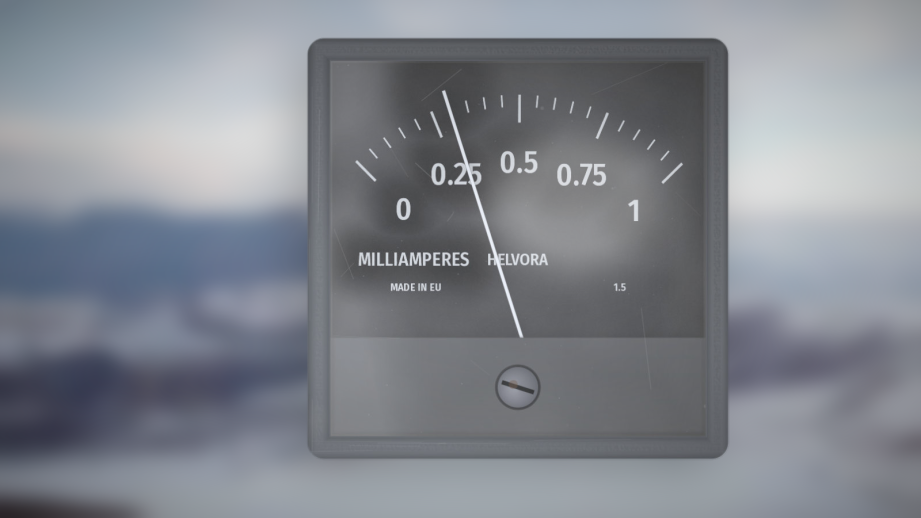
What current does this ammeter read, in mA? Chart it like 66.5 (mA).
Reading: 0.3 (mA)
